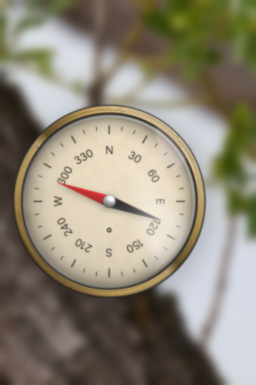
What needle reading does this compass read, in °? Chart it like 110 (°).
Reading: 290 (°)
